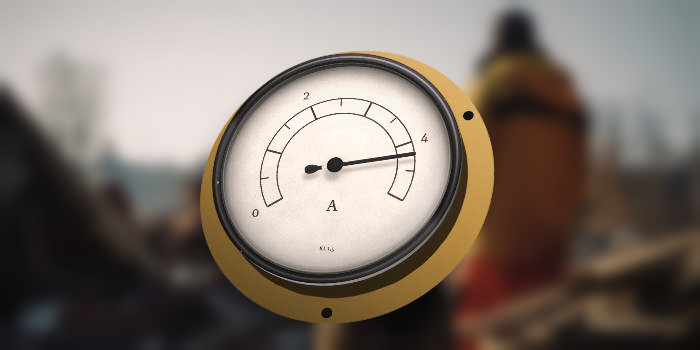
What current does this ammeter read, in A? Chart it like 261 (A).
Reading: 4.25 (A)
